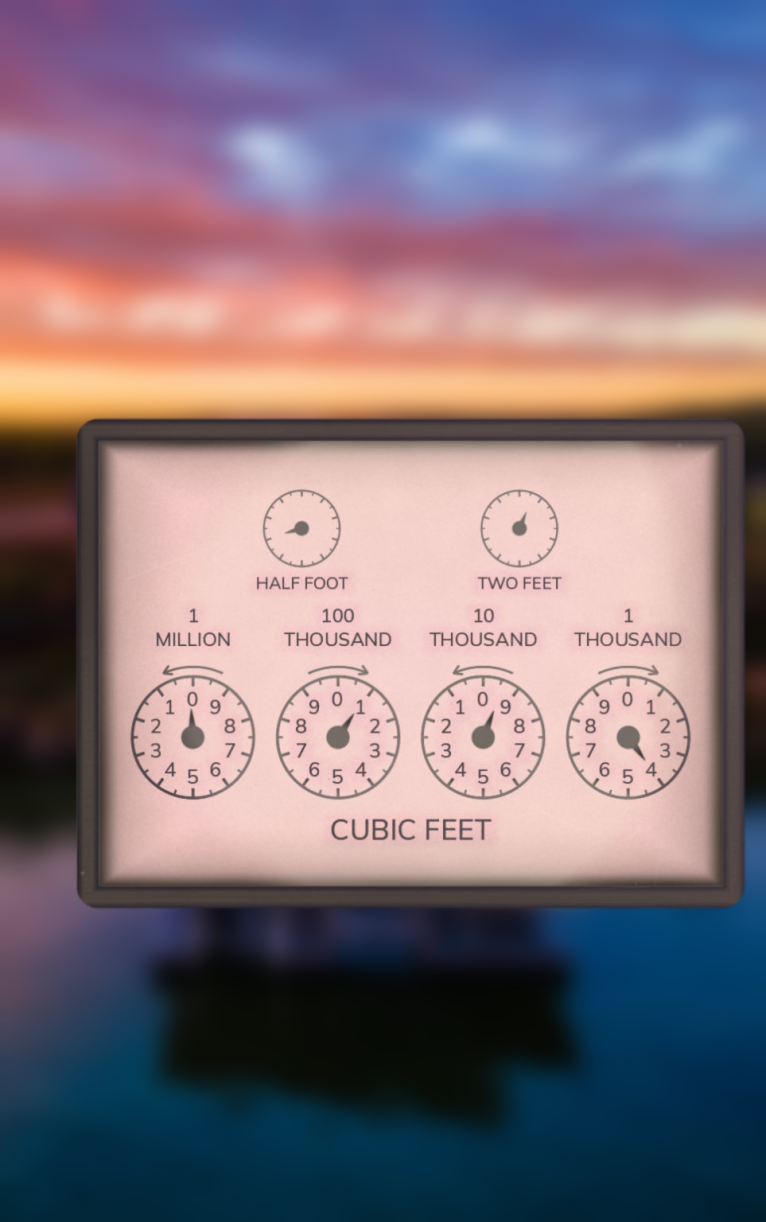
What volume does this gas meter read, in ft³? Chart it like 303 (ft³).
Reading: 9400 (ft³)
